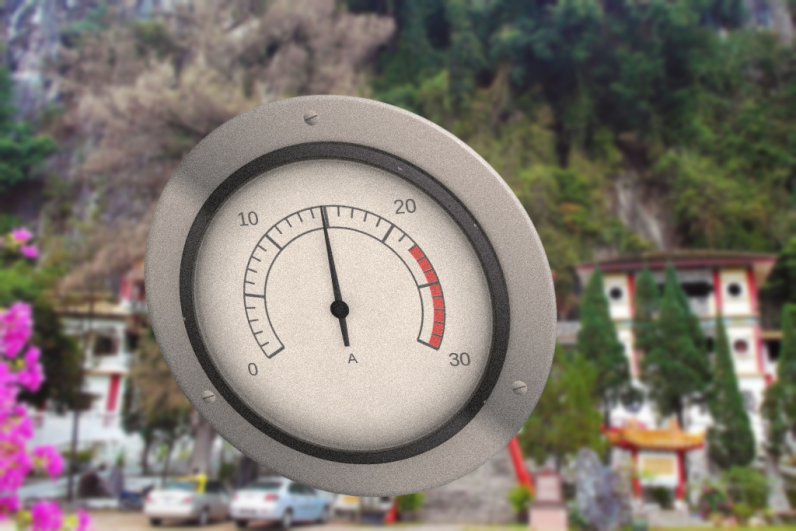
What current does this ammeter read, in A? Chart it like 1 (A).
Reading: 15 (A)
